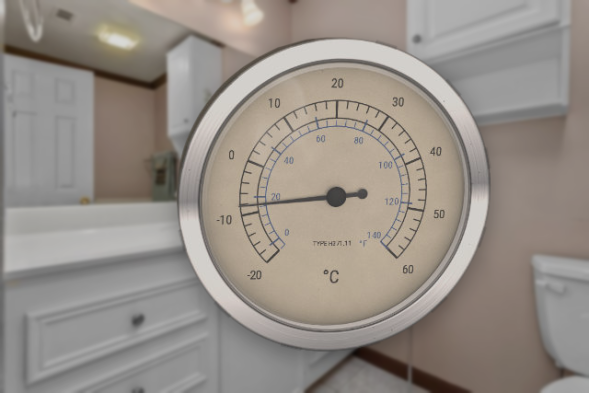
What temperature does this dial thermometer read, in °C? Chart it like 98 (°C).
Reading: -8 (°C)
